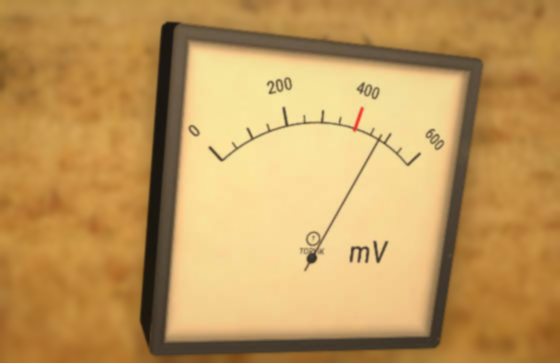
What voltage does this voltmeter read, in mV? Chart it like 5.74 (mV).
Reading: 475 (mV)
